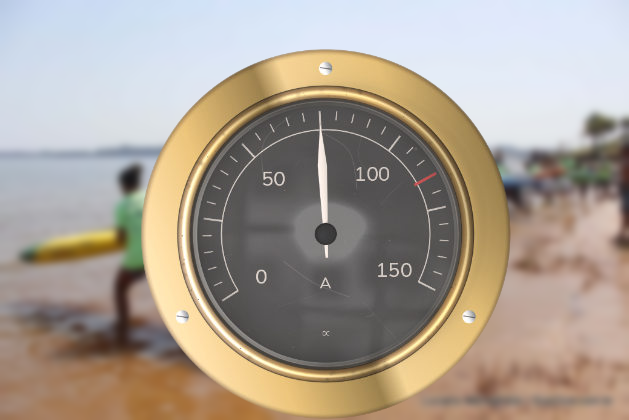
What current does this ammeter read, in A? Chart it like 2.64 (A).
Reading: 75 (A)
